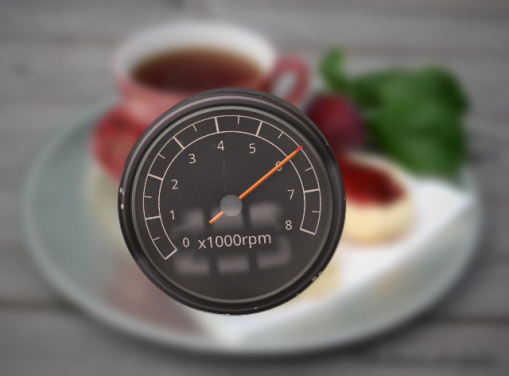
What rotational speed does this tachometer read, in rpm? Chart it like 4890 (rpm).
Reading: 6000 (rpm)
